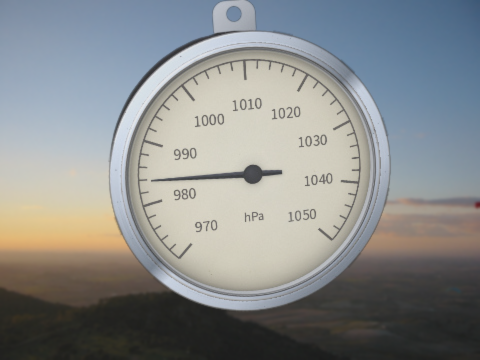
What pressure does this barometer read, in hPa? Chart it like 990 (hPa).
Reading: 984 (hPa)
